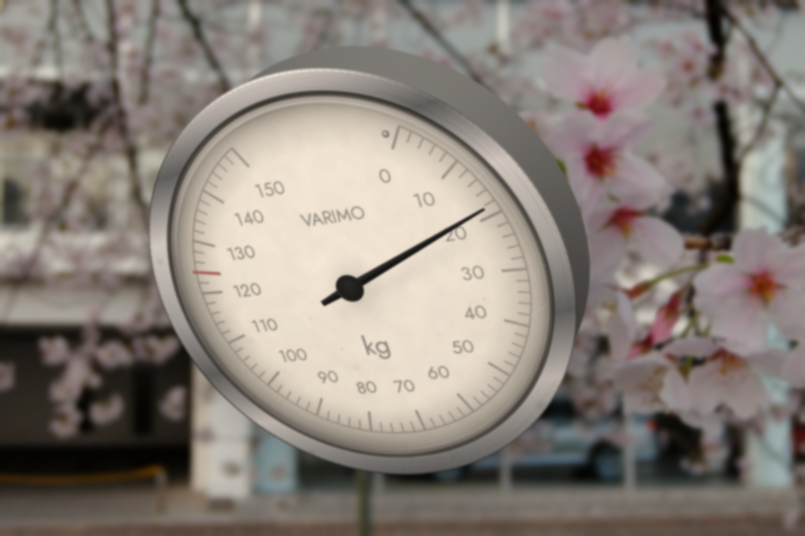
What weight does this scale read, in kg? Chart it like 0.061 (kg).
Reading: 18 (kg)
